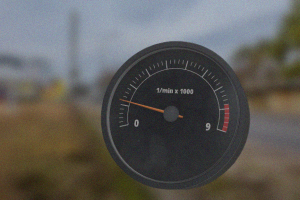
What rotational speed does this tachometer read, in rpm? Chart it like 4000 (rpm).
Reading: 1200 (rpm)
